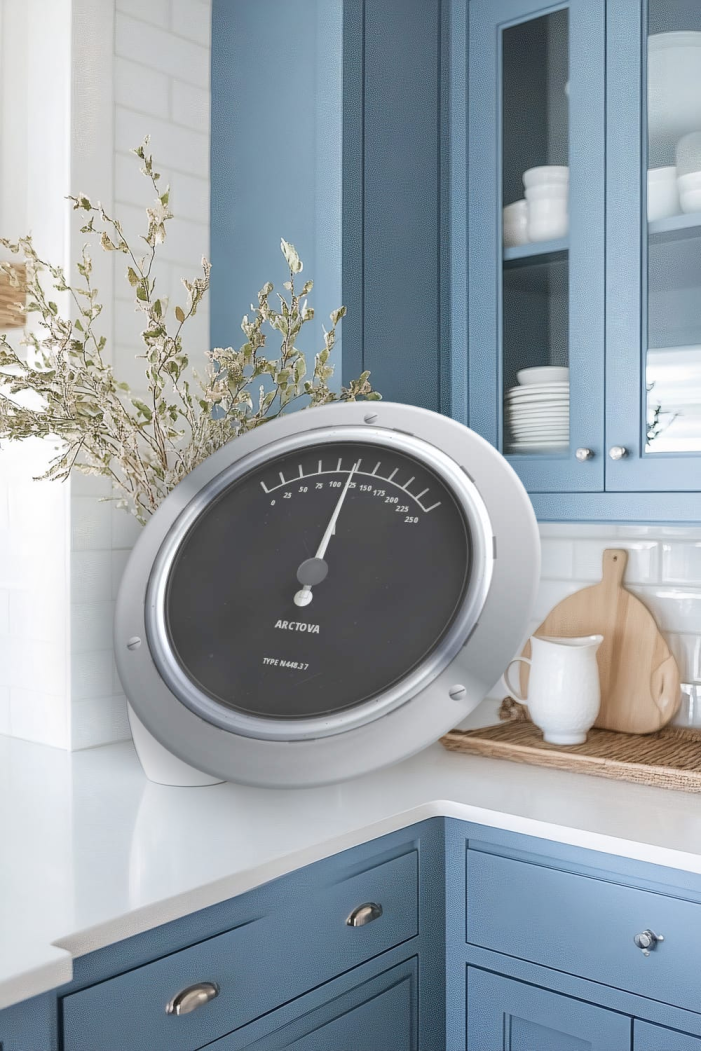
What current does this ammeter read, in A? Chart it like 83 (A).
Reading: 125 (A)
